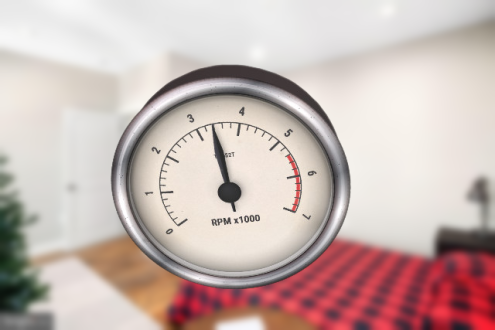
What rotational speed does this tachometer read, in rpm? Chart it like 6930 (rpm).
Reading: 3400 (rpm)
